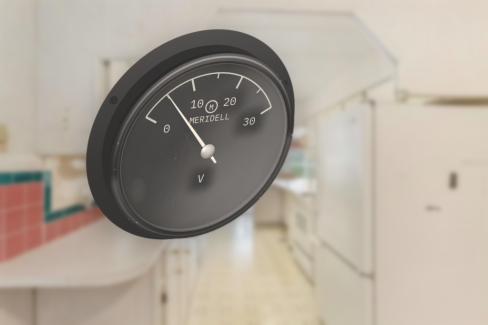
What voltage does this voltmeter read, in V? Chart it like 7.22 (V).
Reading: 5 (V)
